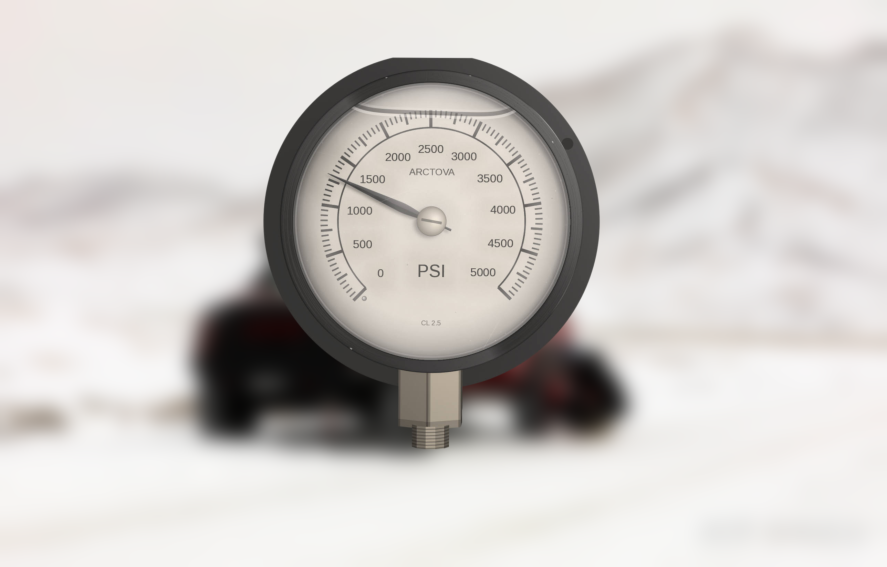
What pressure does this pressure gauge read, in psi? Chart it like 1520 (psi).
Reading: 1300 (psi)
